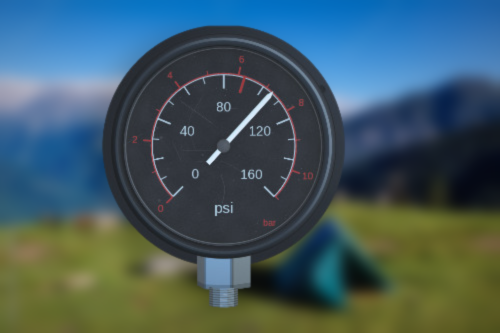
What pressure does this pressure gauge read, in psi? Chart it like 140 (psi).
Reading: 105 (psi)
